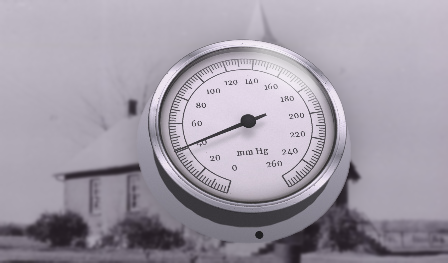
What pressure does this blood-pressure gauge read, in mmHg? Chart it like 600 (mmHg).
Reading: 40 (mmHg)
